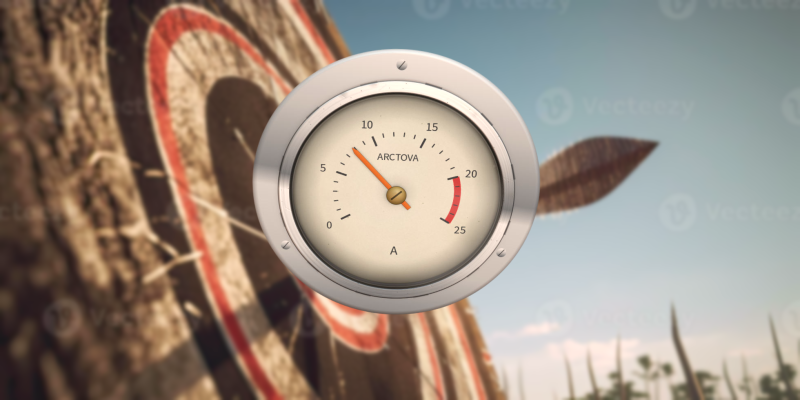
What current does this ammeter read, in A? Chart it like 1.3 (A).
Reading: 8 (A)
